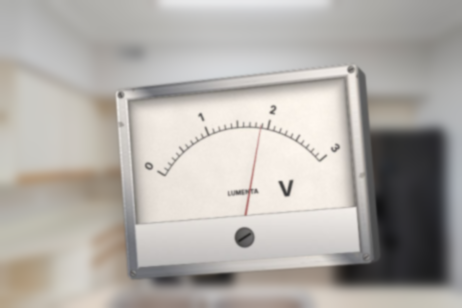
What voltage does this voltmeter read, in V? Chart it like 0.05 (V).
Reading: 1.9 (V)
